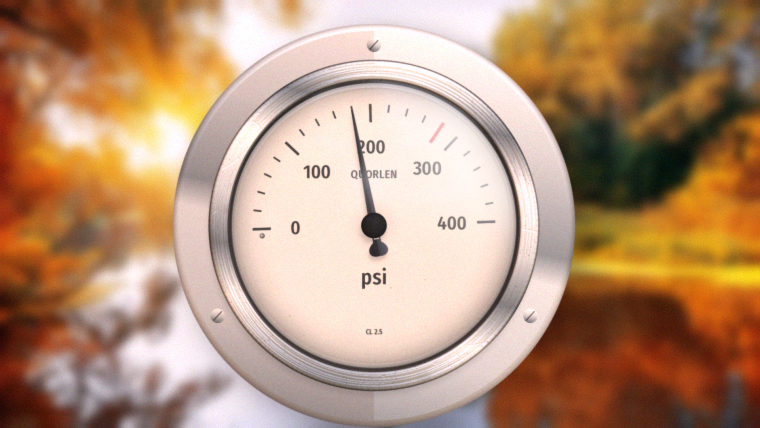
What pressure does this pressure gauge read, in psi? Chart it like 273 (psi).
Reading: 180 (psi)
